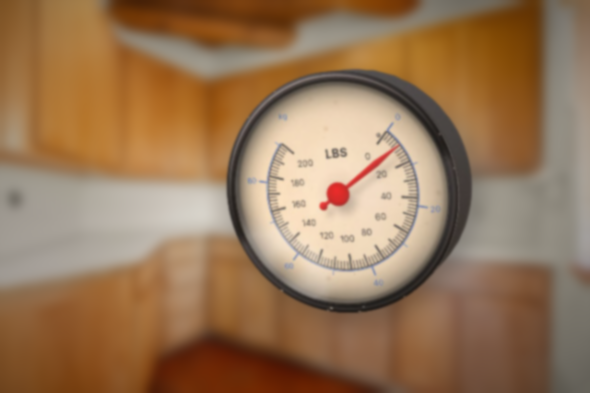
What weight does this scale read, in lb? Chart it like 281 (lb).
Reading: 10 (lb)
